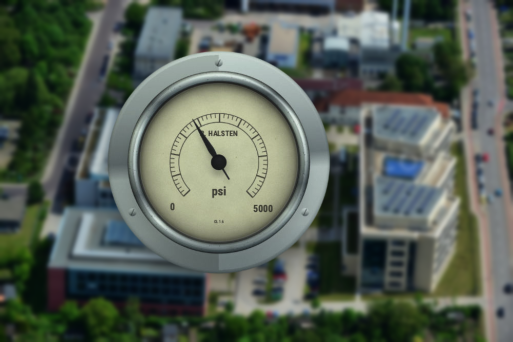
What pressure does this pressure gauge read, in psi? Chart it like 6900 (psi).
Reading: 1900 (psi)
